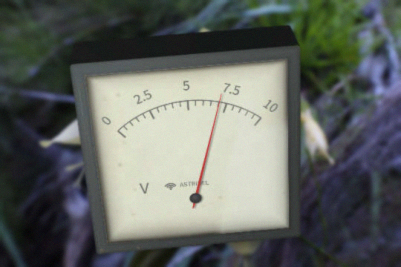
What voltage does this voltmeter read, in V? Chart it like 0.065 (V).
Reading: 7 (V)
